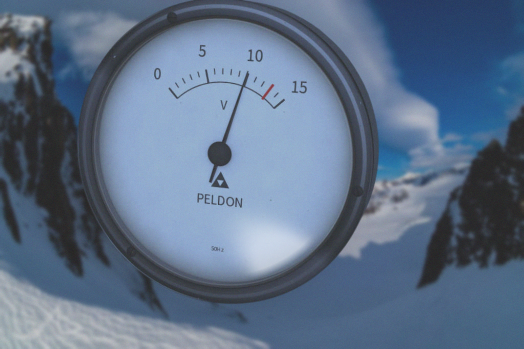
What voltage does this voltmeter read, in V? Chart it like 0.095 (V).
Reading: 10 (V)
